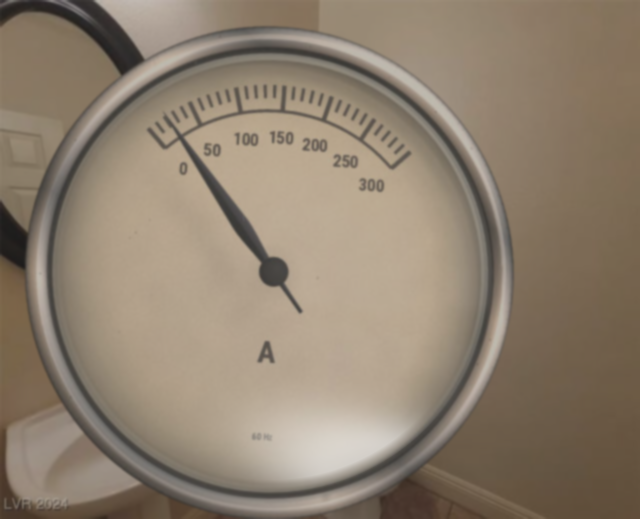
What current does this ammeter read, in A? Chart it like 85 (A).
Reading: 20 (A)
